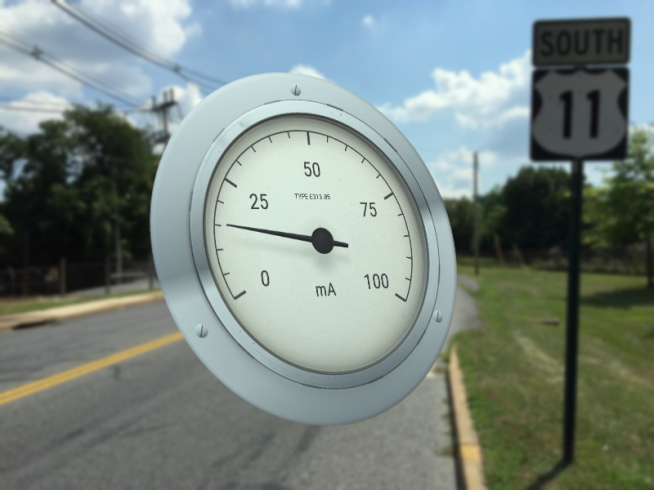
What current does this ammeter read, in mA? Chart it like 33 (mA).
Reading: 15 (mA)
